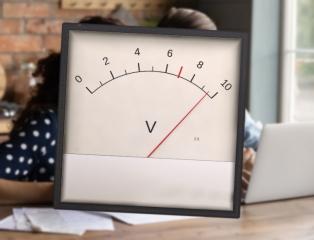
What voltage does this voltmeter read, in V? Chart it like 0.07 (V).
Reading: 9.5 (V)
